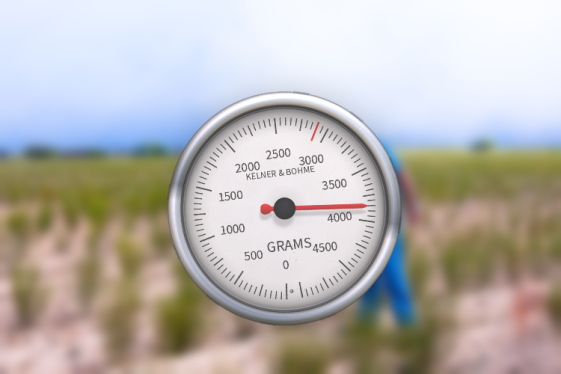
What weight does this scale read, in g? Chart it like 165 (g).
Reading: 3850 (g)
